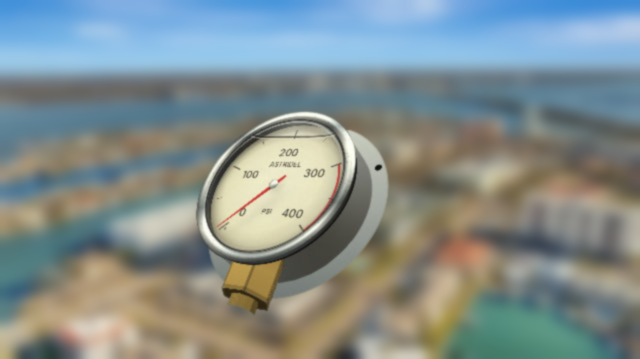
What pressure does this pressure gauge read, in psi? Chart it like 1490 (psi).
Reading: 0 (psi)
